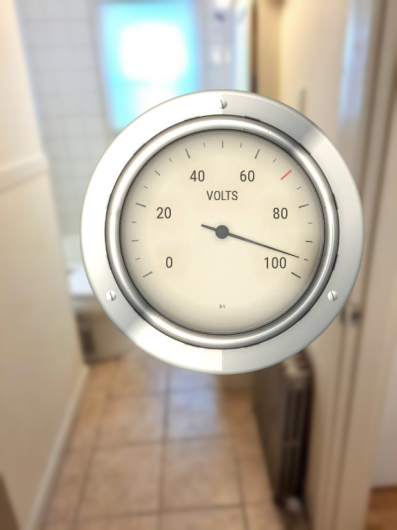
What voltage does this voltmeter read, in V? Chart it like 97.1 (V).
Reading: 95 (V)
